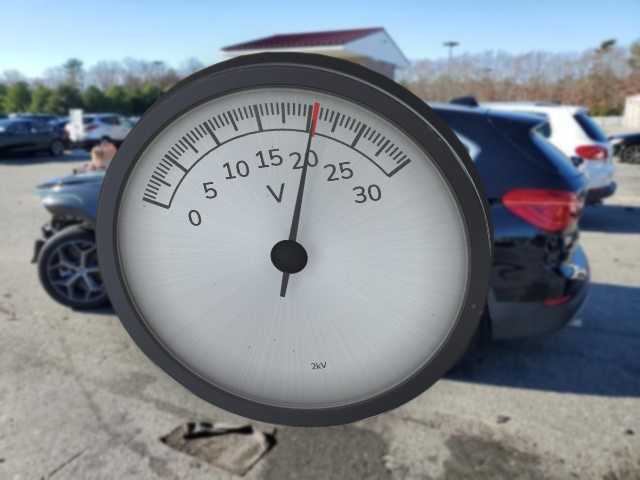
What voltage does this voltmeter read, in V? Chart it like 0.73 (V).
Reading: 20.5 (V)
